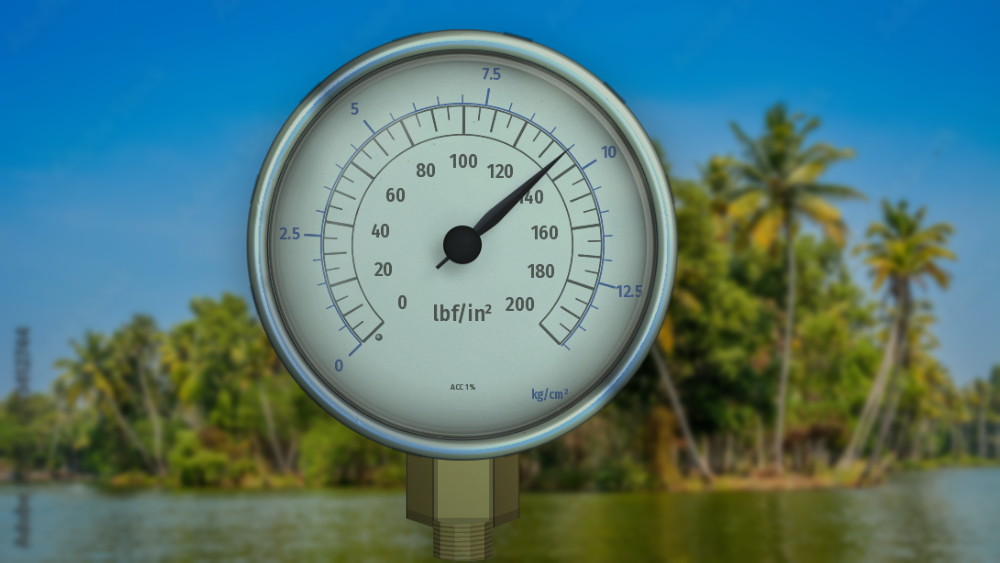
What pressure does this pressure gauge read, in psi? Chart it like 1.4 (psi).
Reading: 135 (psi)
